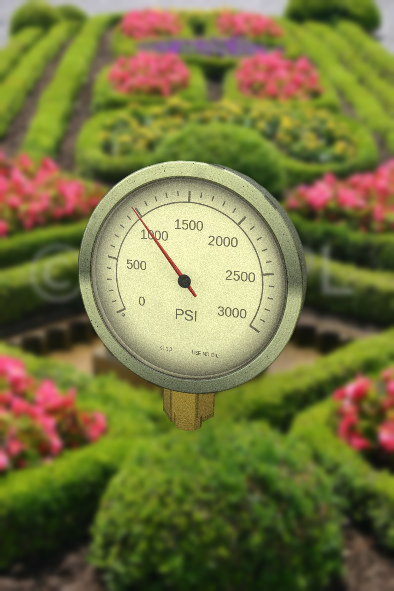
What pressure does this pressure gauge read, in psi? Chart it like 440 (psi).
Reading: 1000 (psi)
